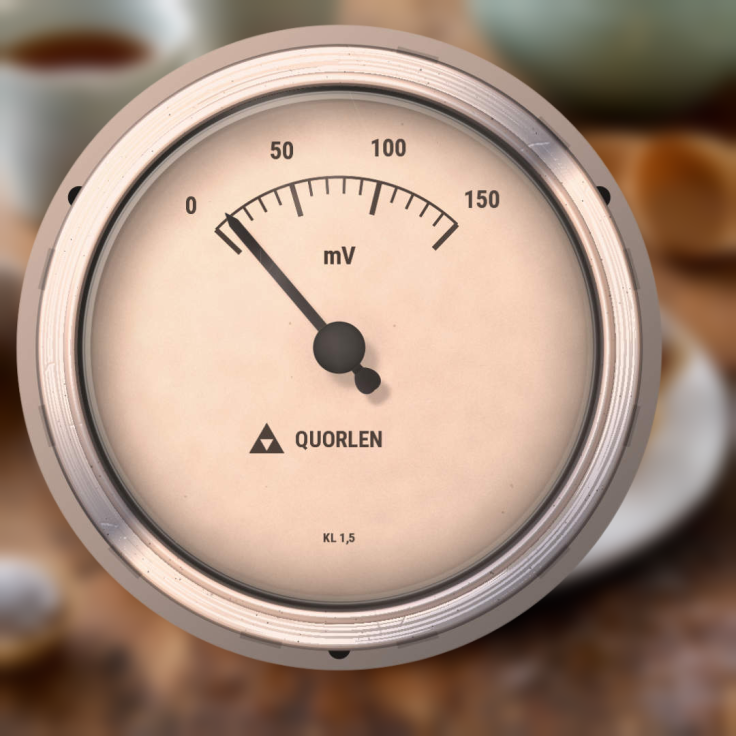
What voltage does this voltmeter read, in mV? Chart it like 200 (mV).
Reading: 10 (mV)
